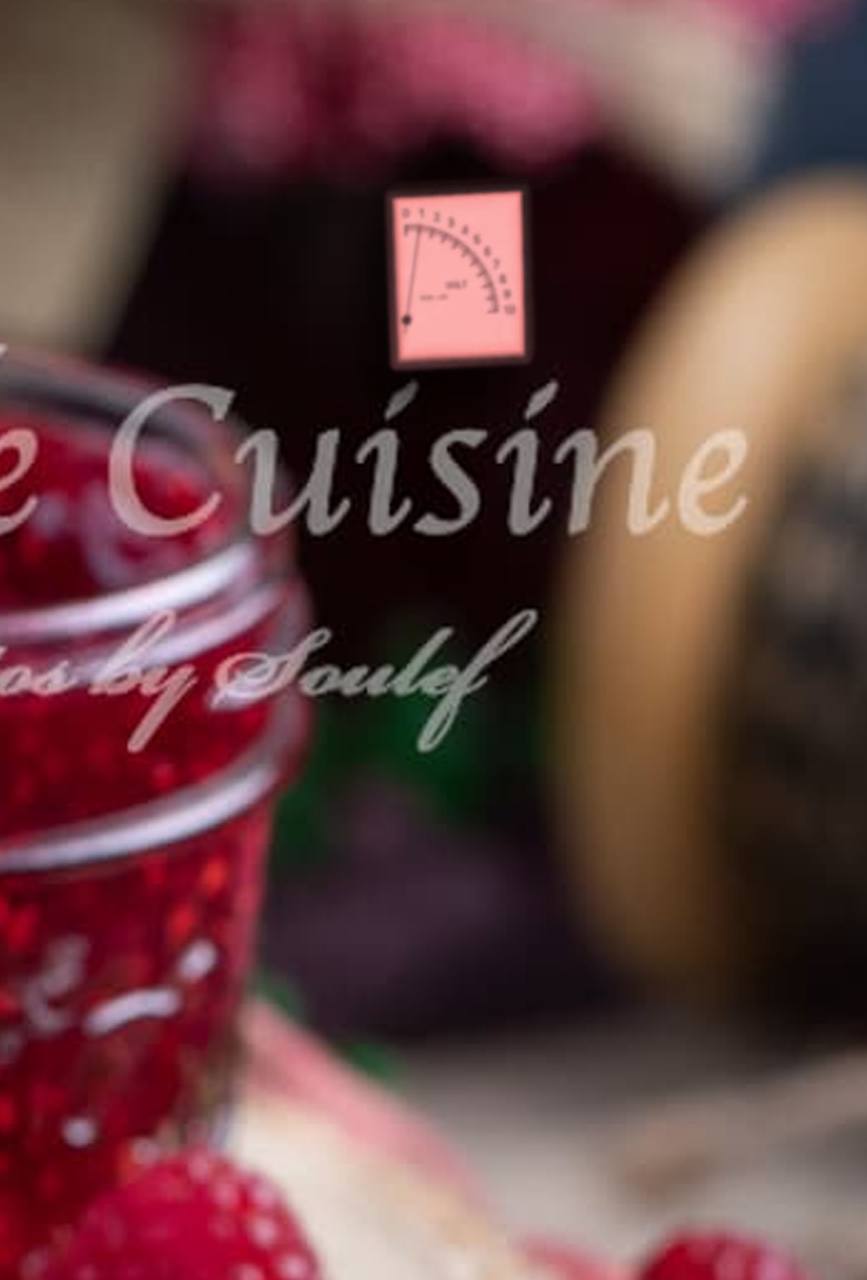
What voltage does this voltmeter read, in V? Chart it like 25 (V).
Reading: 1 (V)
